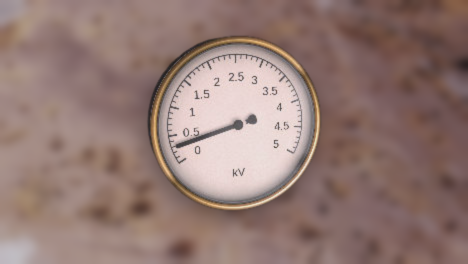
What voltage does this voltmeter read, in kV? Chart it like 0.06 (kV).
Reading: 0.3 (kV)
